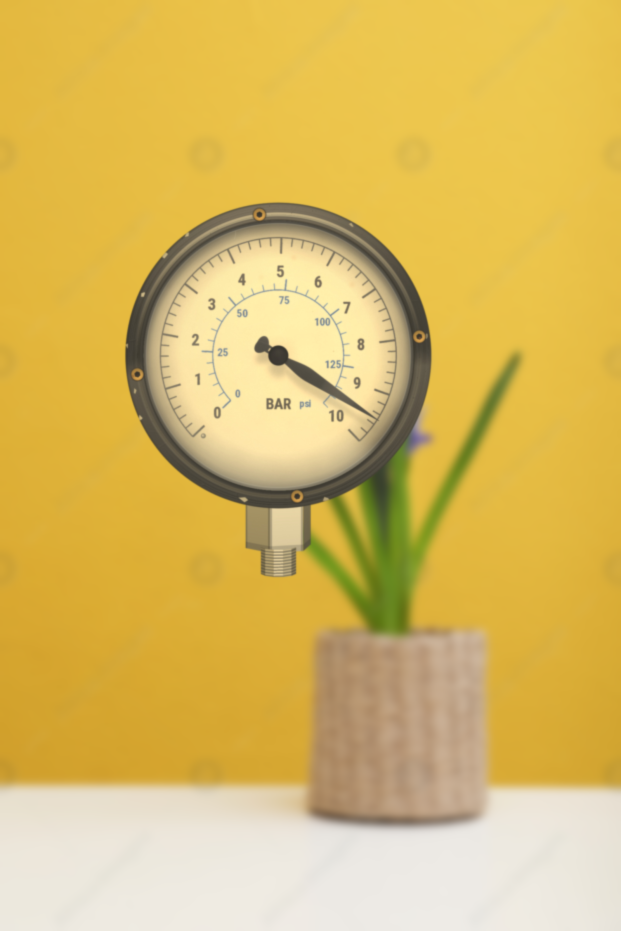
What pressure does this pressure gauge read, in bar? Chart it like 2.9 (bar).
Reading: 9.5 (bar)
